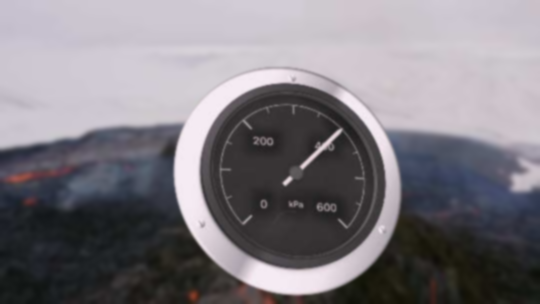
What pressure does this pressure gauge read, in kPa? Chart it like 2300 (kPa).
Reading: 400 (kPa)
